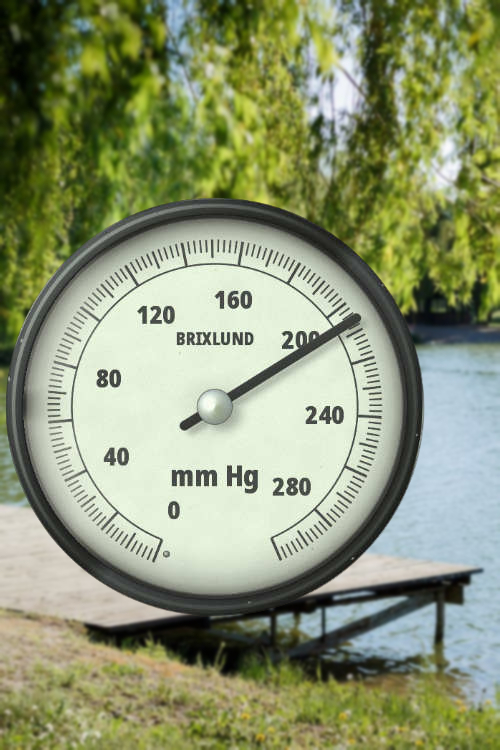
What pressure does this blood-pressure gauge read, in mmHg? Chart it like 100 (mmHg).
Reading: 206 (mmHg)
